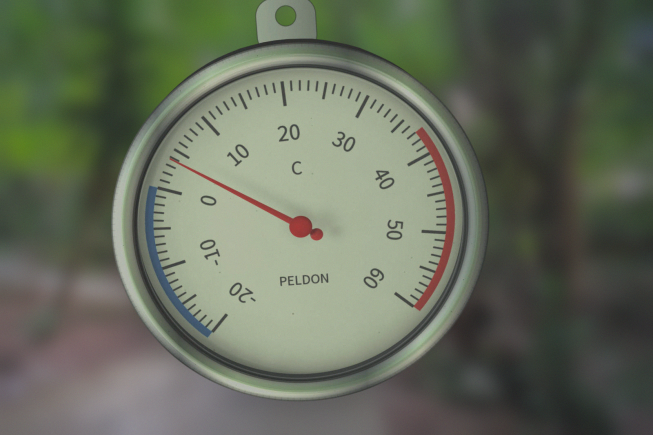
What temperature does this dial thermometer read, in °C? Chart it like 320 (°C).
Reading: 4 (°C)
